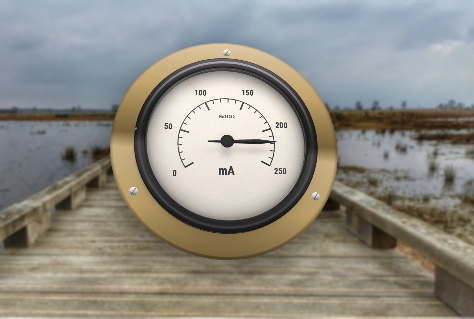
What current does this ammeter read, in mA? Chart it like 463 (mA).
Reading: 220 (mA)
